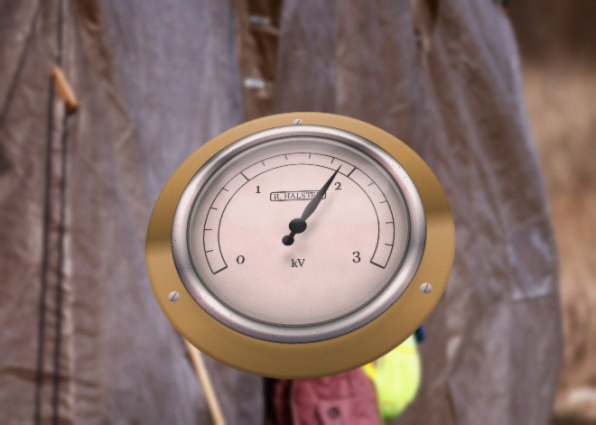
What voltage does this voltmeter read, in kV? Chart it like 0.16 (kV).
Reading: 1.9 (kV)
